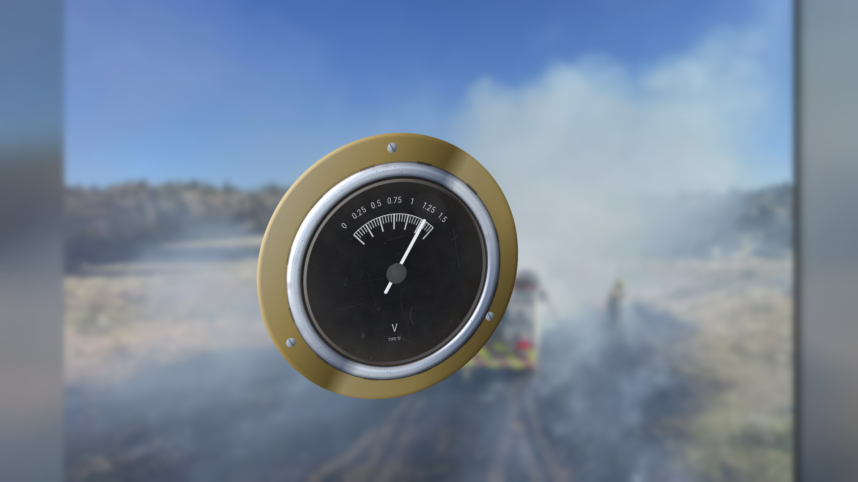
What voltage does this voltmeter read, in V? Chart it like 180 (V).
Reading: 1.25 (V)
